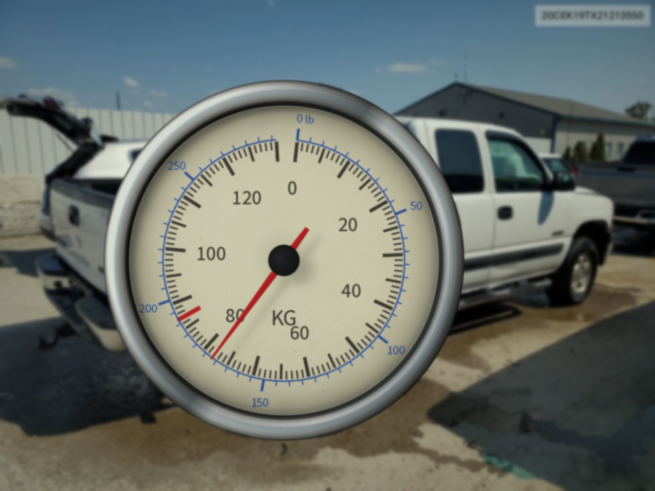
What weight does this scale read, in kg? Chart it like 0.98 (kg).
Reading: 78 (kg)
